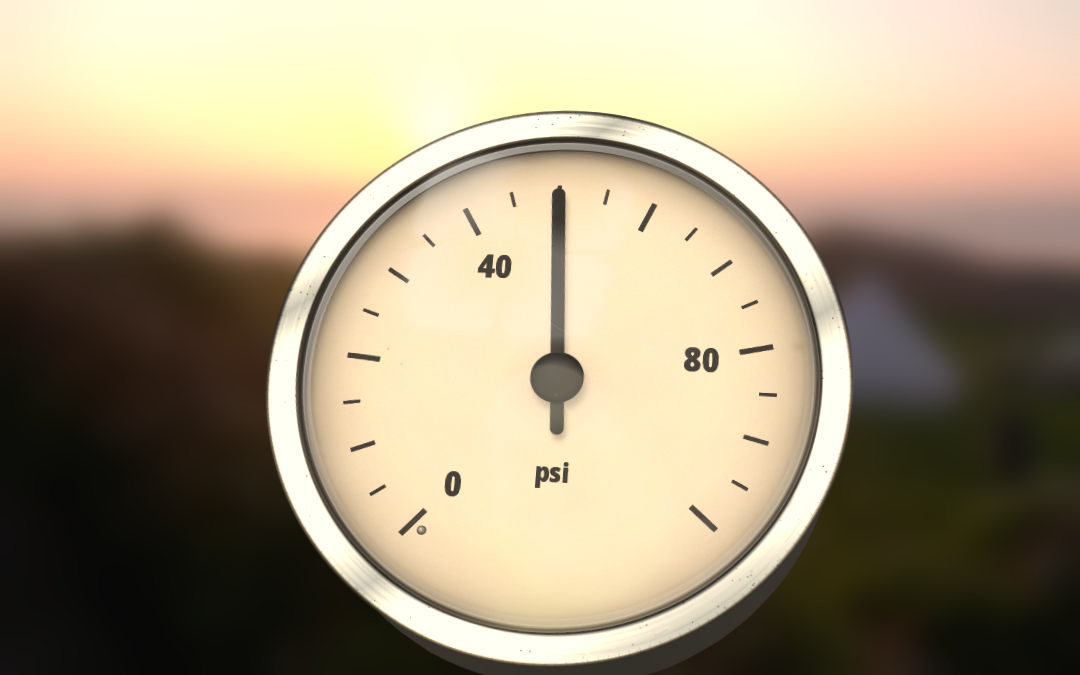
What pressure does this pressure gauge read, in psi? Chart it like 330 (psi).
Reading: 50 (psi)
